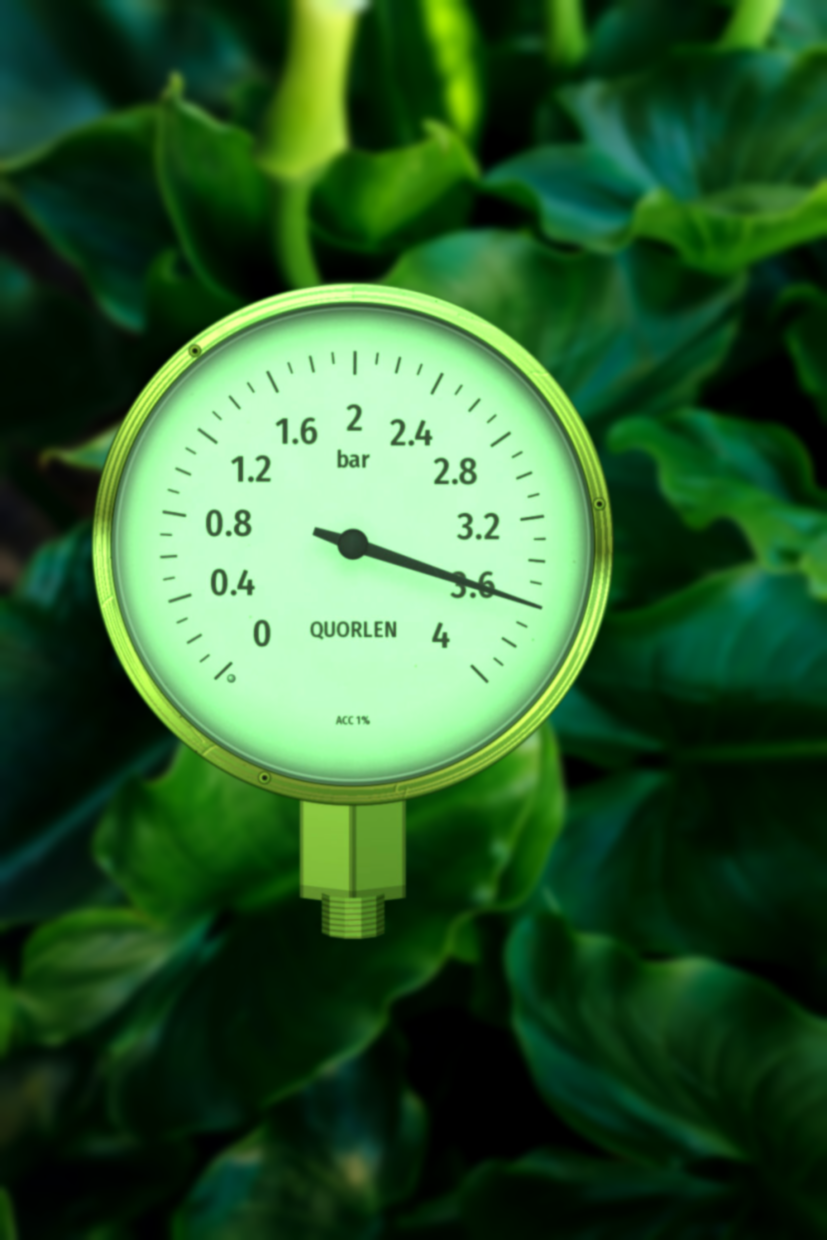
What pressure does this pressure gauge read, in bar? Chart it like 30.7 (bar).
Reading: 3.6 (bar)
